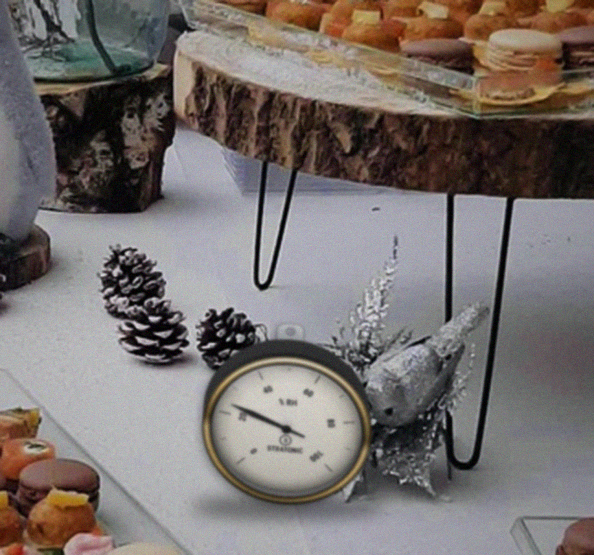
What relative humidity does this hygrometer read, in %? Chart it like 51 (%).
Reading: 25 (%)
